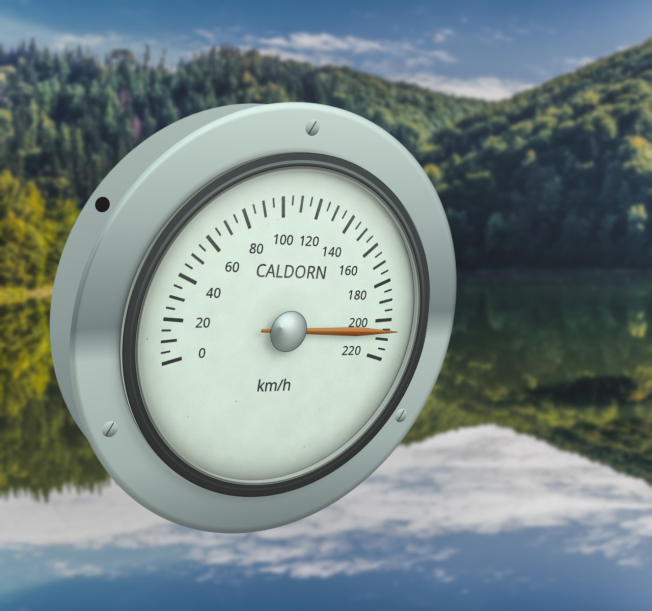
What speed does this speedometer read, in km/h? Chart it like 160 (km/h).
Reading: 205 (km/h)
